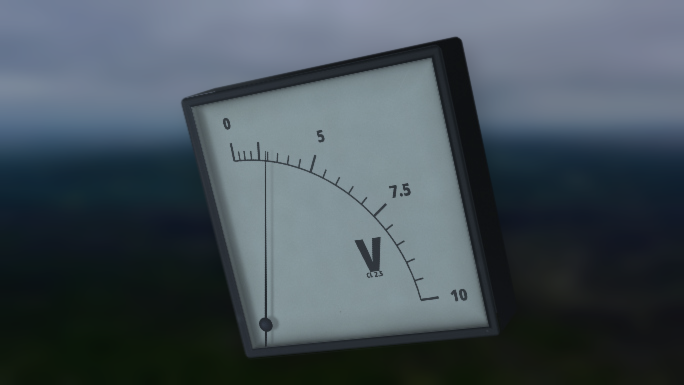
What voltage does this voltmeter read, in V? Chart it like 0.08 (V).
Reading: 3 (V)
